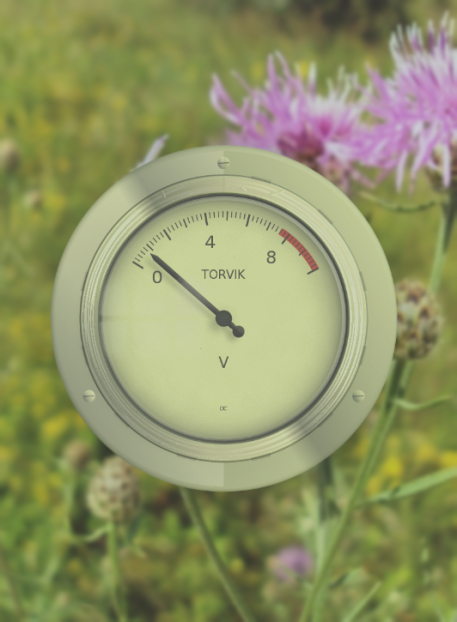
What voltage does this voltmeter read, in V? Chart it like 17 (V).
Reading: 0.8 (V)
